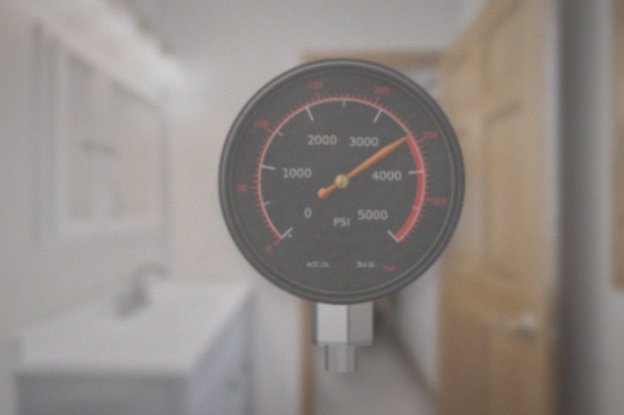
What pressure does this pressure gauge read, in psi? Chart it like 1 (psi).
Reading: 3500 (psi)
